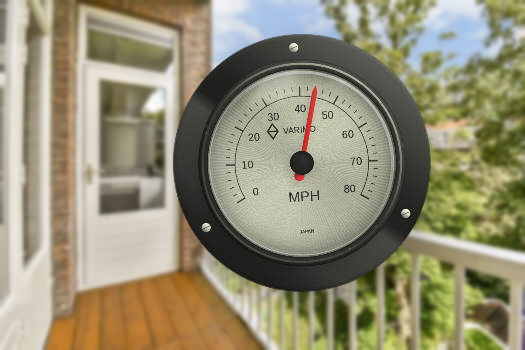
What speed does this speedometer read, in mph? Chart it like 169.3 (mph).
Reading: 44 (mph)
